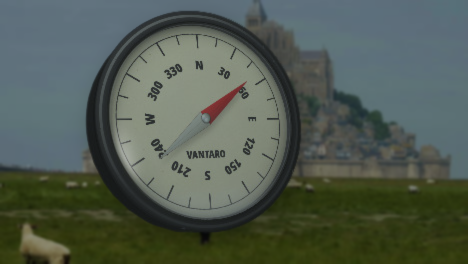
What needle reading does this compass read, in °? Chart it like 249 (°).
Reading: 52.5 (°)
